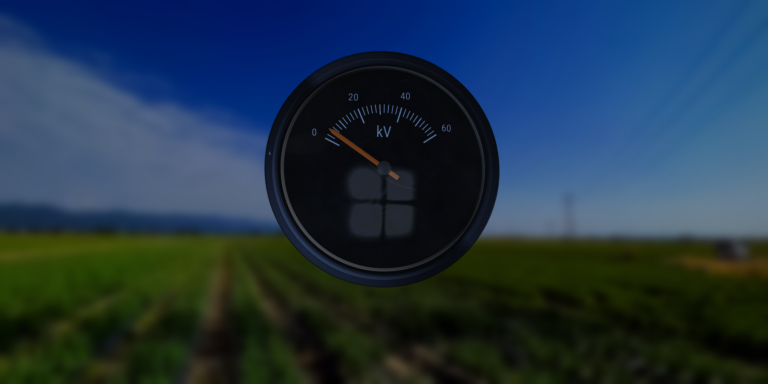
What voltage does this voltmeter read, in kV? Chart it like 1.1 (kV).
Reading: 4 (kV)
